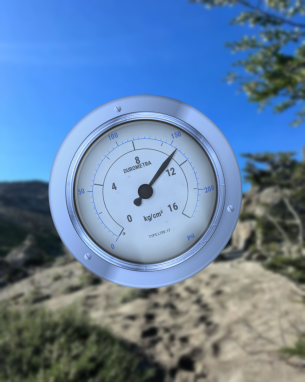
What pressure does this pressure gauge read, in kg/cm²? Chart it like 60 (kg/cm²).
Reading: 11 (kg/cm²)
